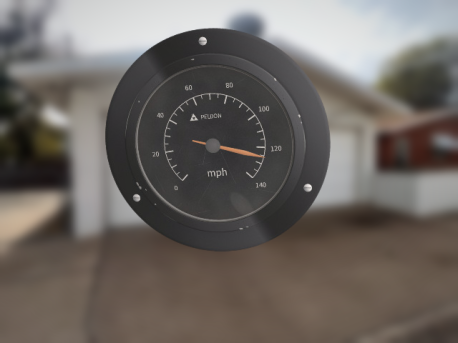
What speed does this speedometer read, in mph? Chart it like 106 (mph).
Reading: 125 (mph)
